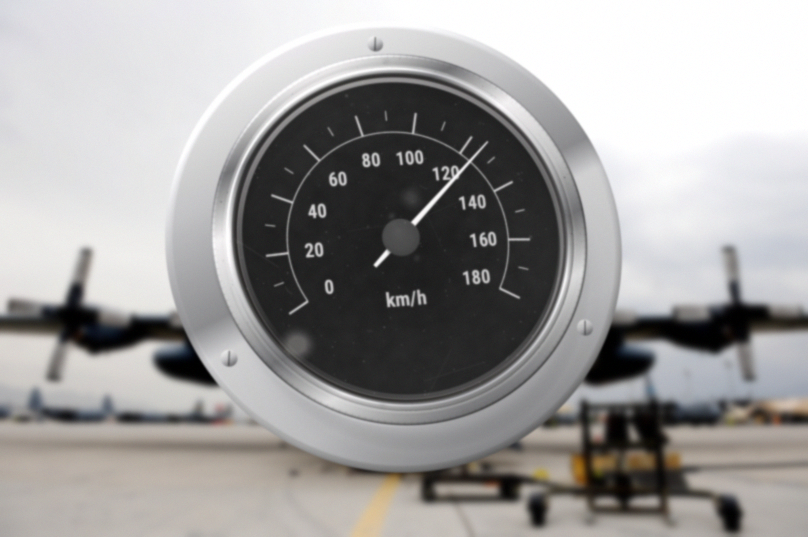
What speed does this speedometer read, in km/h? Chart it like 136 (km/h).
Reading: 125 (km/h)
